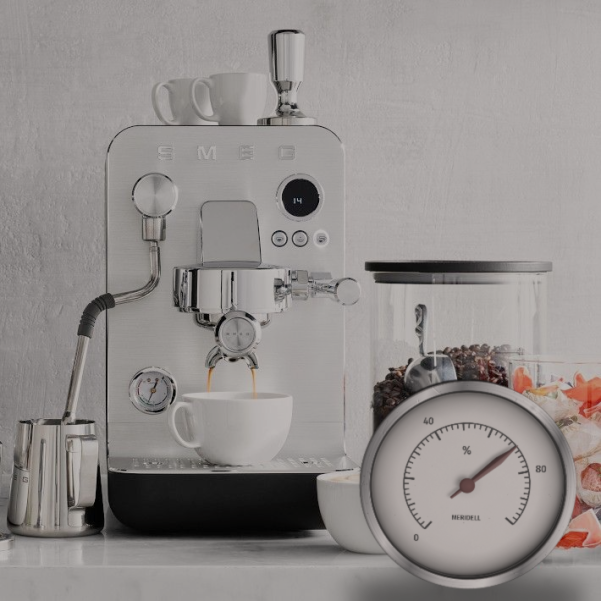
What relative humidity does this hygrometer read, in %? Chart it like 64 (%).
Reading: 70 (%)
